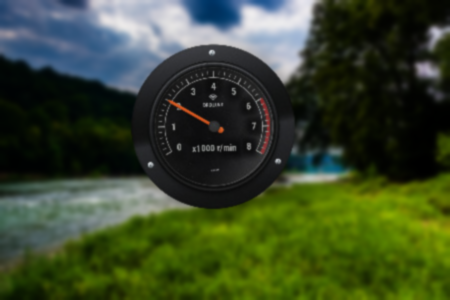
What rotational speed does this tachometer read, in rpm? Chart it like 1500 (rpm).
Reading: 2000 (rpm)
